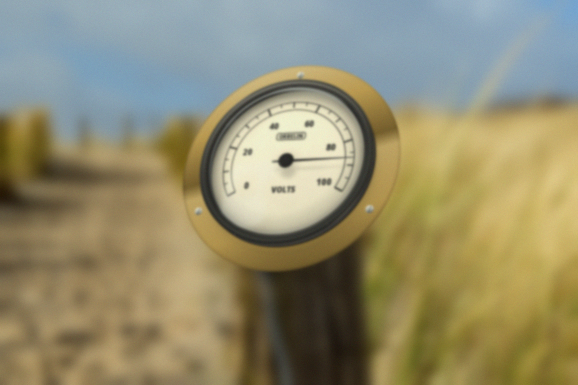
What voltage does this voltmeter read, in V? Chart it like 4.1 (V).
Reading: 87.5 (V)
